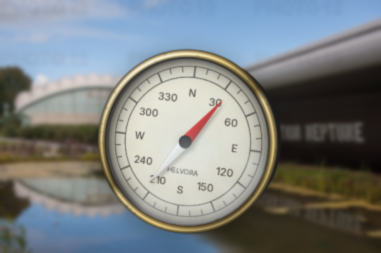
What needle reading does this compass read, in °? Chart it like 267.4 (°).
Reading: 35 (°)
